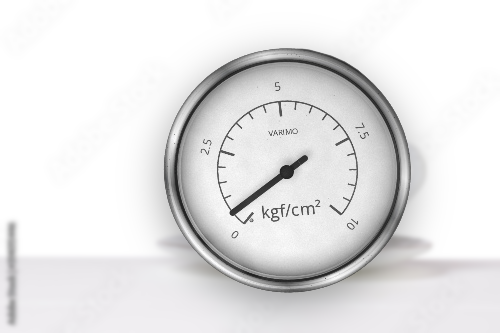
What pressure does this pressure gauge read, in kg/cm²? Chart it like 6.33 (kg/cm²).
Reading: 0.5 (kg/cm²)
